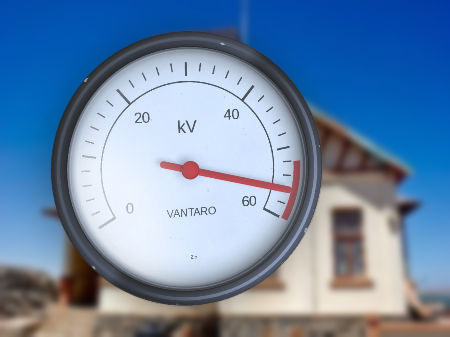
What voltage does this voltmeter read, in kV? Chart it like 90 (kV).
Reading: 56 (kV)
